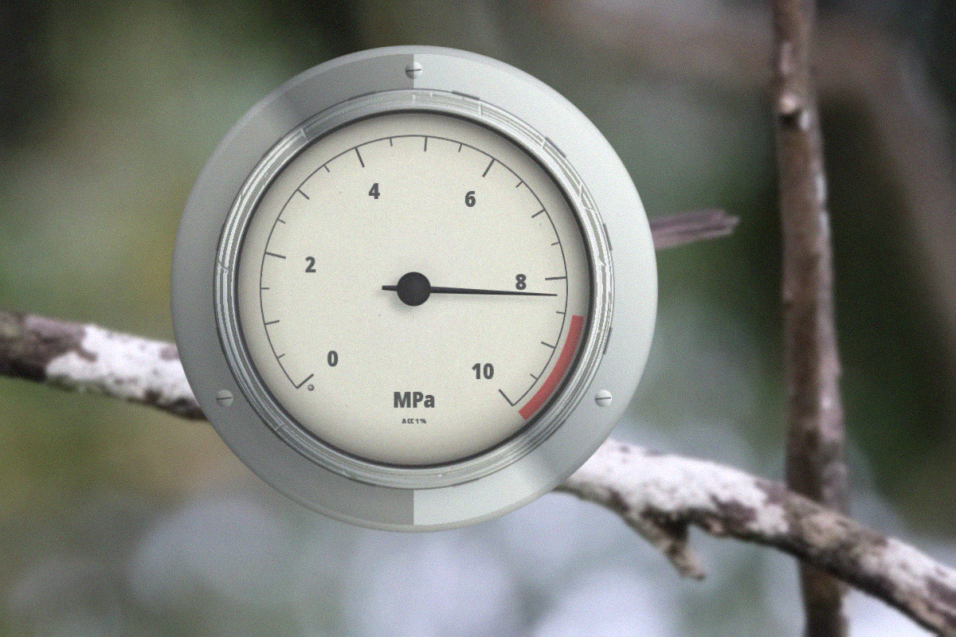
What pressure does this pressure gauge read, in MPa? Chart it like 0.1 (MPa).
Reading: 8.25 (MPa)
